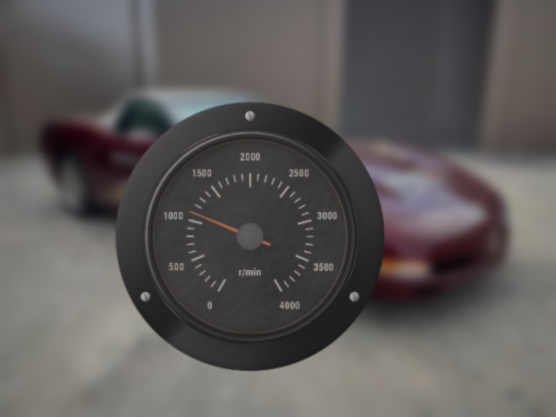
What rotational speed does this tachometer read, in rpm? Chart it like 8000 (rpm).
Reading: 1100 (rpm)
